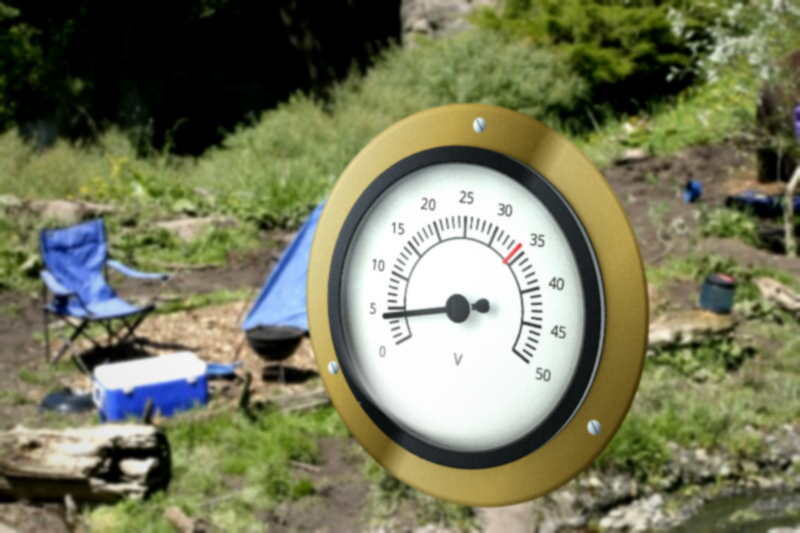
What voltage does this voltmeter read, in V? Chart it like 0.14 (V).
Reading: 4 (V)
